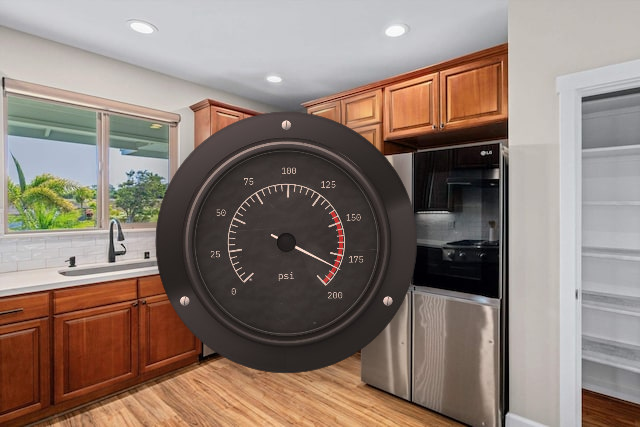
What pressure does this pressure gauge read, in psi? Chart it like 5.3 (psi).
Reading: 185 (psi)
